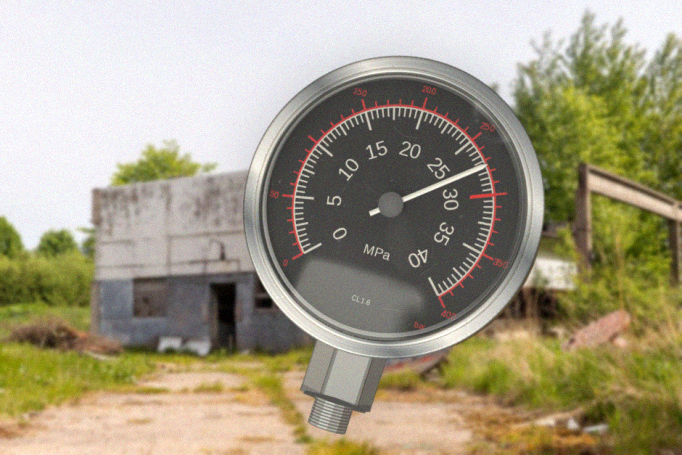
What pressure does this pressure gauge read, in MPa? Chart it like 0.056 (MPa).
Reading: 27.5 (MPa)
